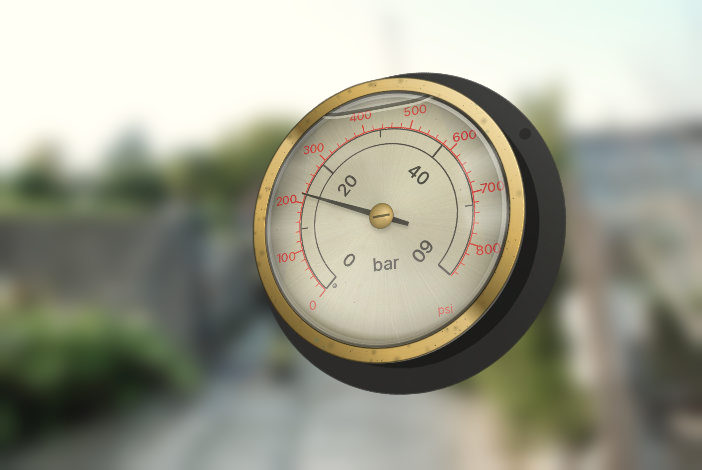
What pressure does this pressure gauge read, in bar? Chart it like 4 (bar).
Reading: 15 (bar)
